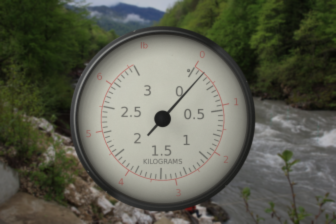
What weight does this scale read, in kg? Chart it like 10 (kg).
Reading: 0.1 (kg)
